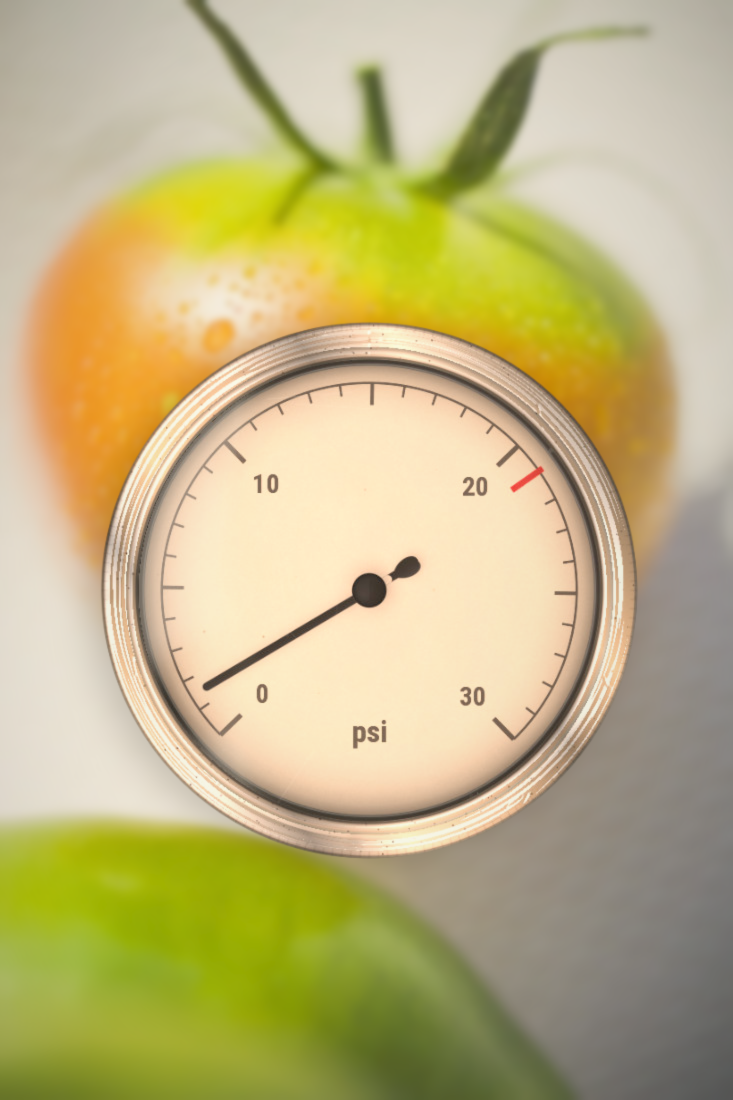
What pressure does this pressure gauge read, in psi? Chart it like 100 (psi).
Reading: 1.5 (psi)
